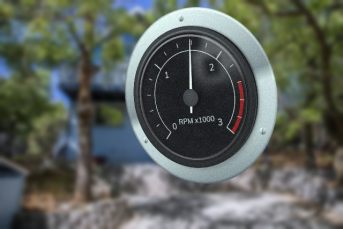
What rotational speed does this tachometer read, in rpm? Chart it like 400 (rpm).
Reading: 1600 (rpm)
